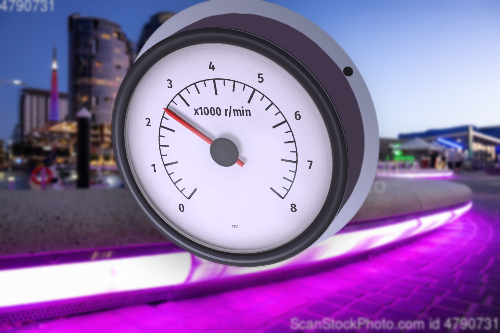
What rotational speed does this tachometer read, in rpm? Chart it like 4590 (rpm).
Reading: 2500 (rpm)
